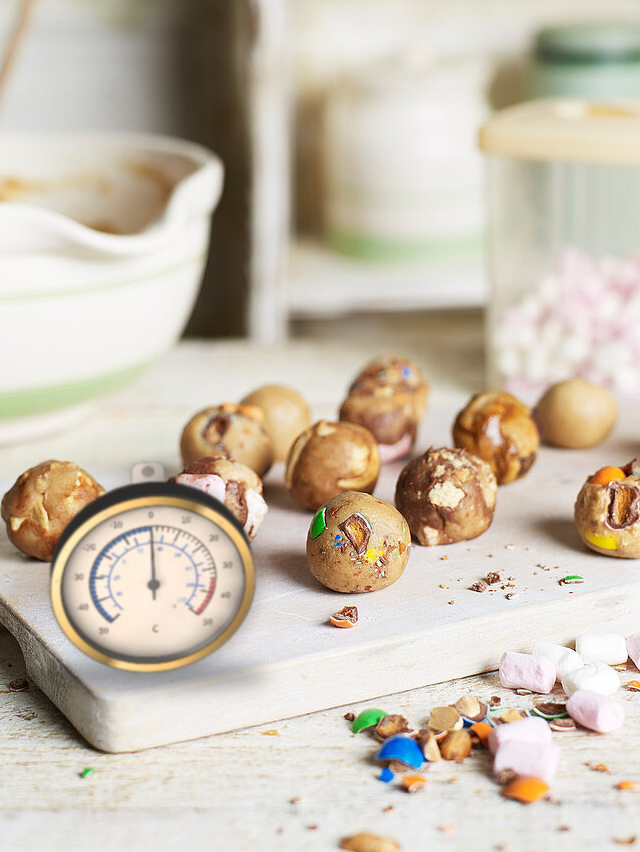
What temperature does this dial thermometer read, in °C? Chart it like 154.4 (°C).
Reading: 0 (°C)
